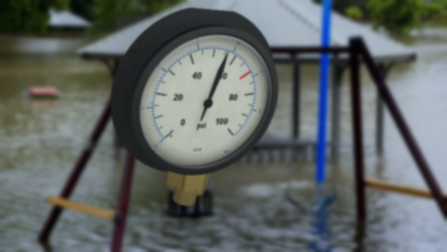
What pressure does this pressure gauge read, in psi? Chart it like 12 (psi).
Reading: 55 (psi)
